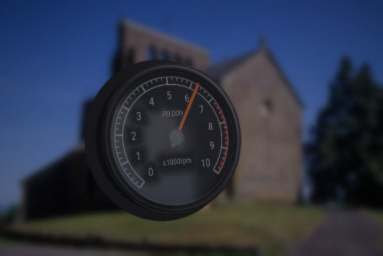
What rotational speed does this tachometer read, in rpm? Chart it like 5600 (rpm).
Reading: 6200 (rpm)
